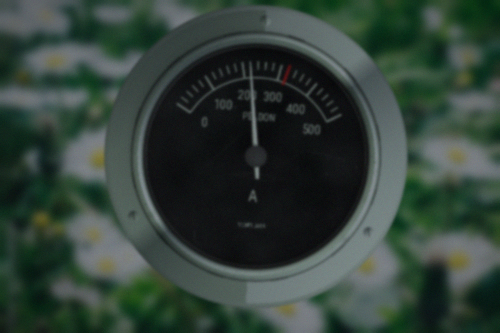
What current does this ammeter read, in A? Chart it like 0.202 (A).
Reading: 220 (A)
